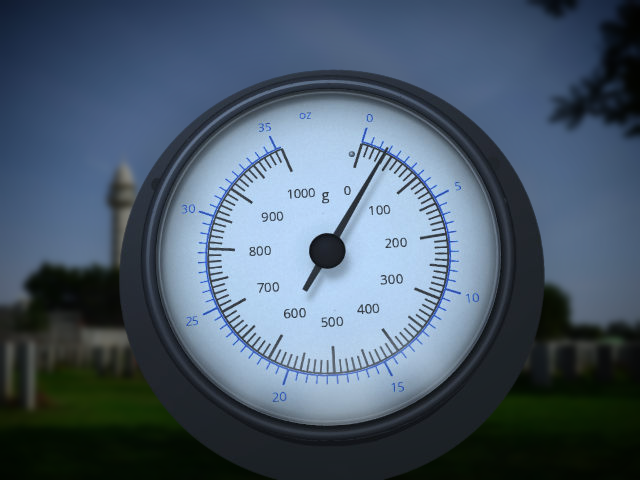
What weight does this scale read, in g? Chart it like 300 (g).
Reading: 40 (g)
